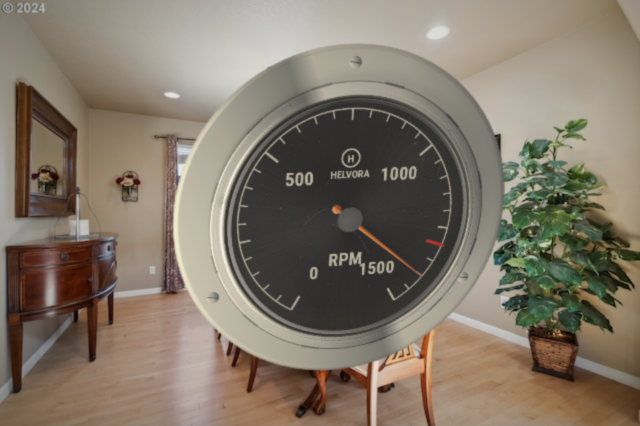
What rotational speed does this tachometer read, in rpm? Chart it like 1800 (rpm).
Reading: 1400 (rpm)
